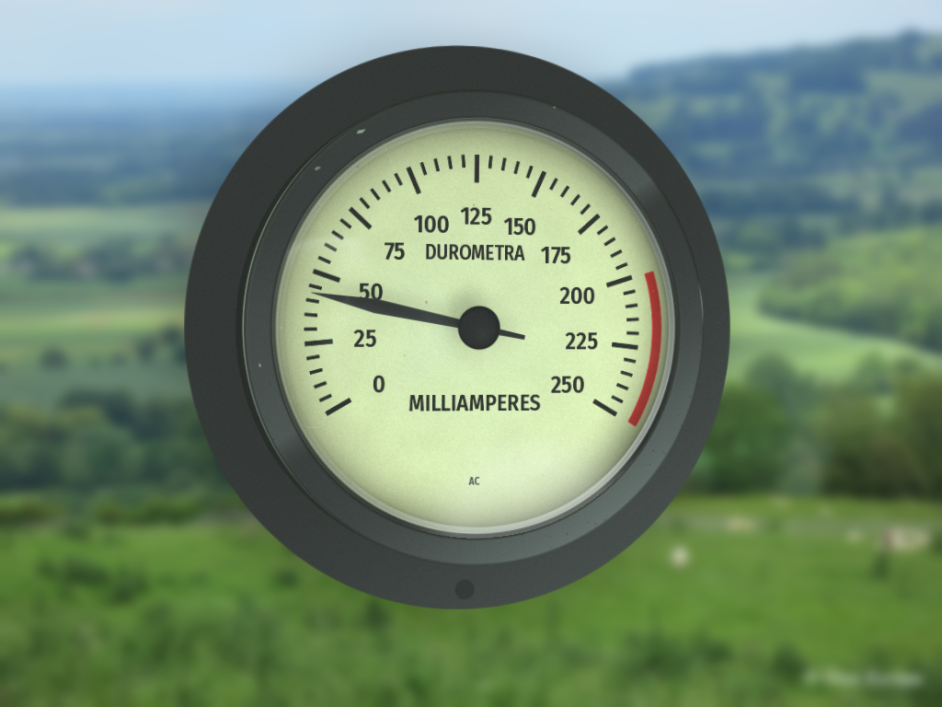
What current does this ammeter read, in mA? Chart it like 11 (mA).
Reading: 42.5 (mA)
